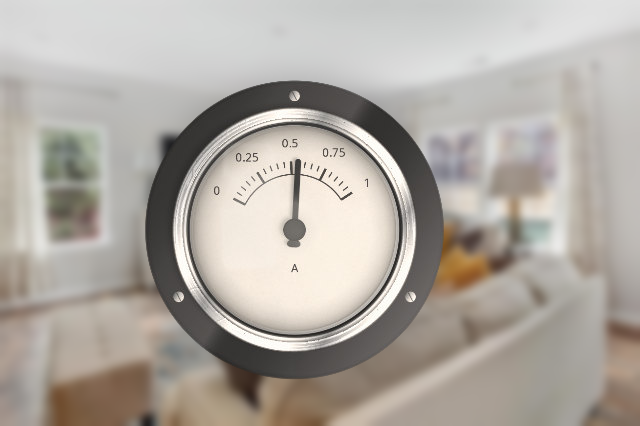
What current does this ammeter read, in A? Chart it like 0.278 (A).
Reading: 0.55 (A)
